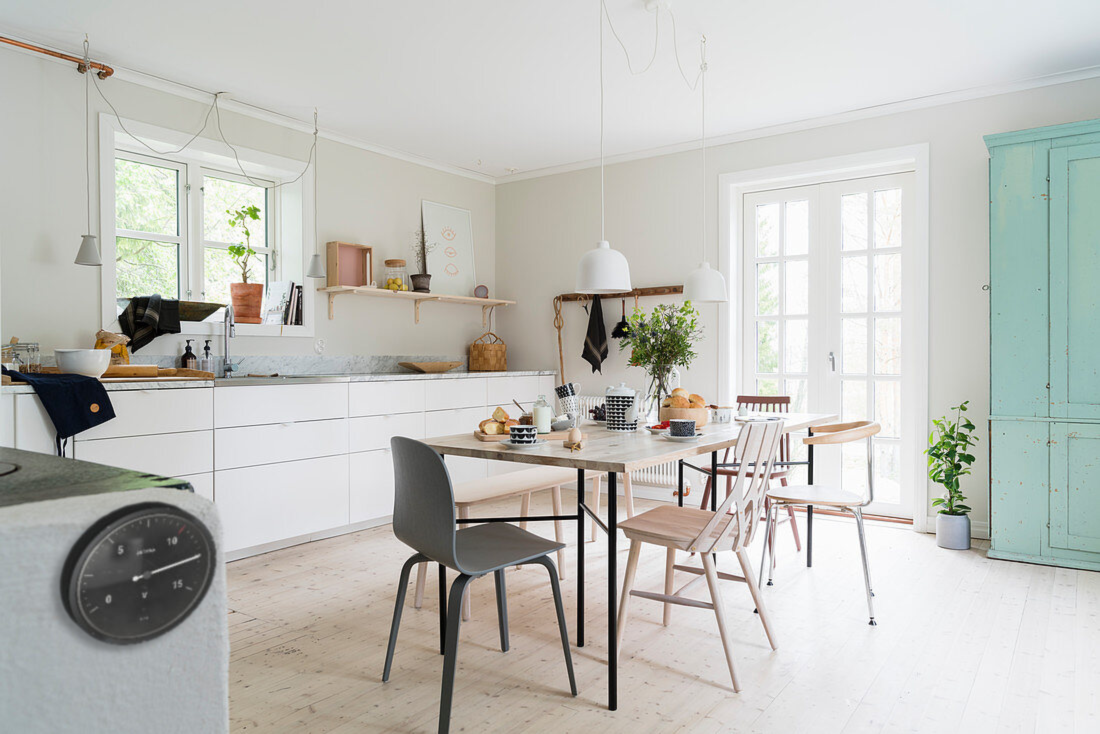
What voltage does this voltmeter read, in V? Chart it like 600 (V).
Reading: 12.5 (V)
